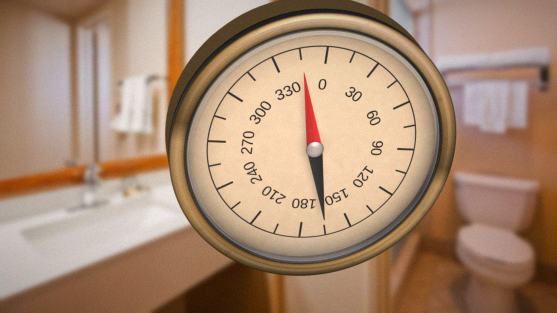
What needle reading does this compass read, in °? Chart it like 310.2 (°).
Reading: 345 (°)
